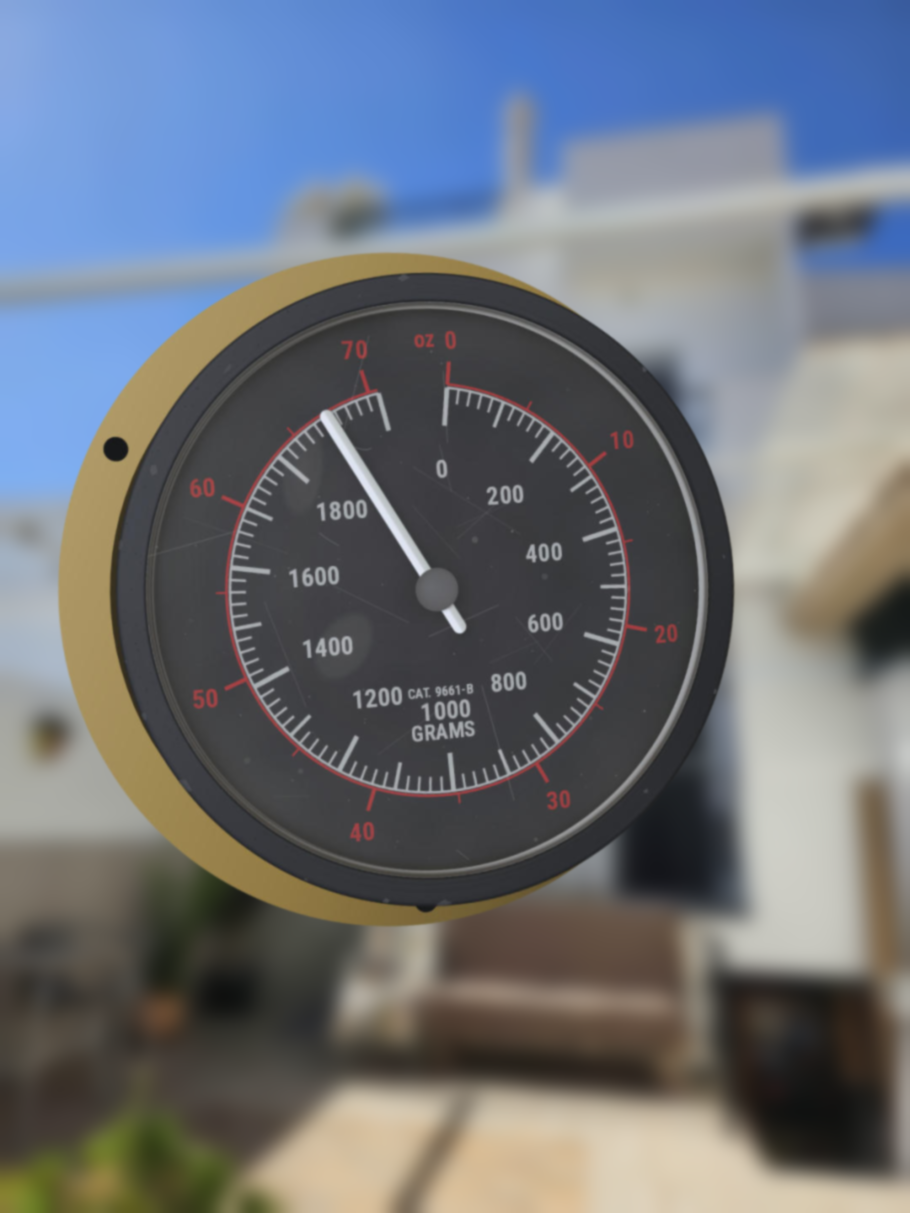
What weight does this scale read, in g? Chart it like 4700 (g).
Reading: 1900 (g)
